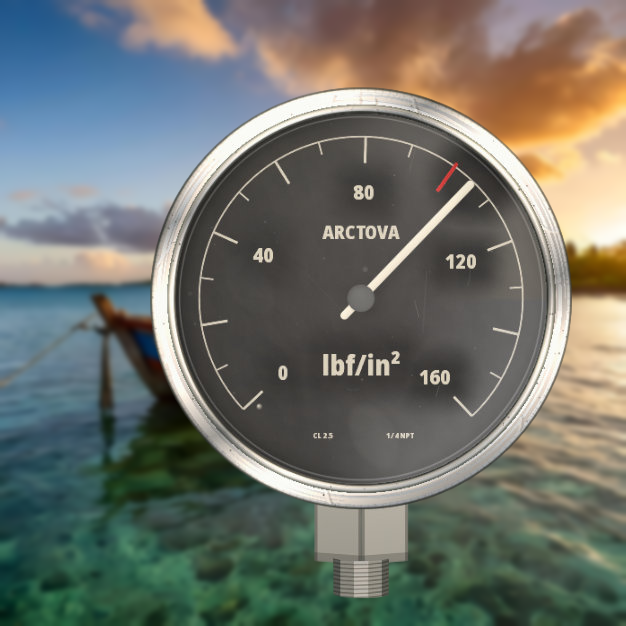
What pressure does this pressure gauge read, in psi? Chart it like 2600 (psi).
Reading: 105 (psi)
